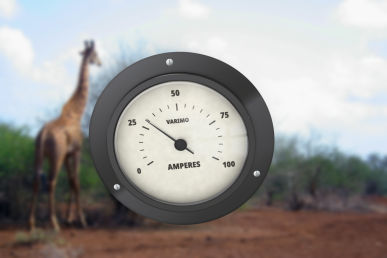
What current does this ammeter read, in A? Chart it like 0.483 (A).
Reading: 30 (A)
